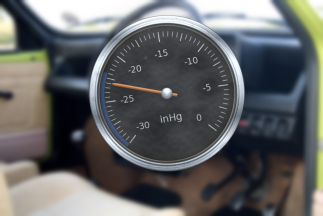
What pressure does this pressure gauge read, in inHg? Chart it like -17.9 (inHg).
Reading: -23 (inHg)
